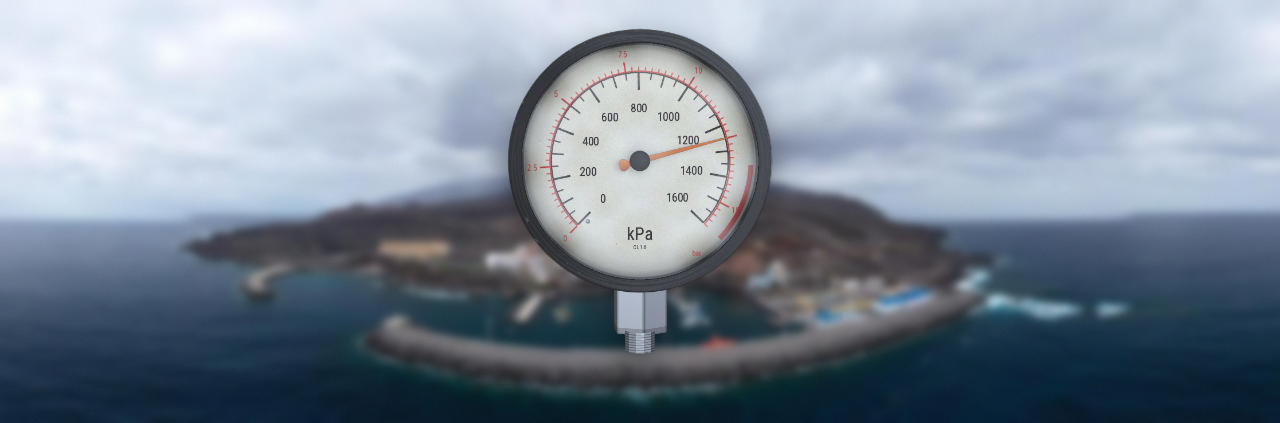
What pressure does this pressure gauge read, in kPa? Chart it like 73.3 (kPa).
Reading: 1250 (kPa)
